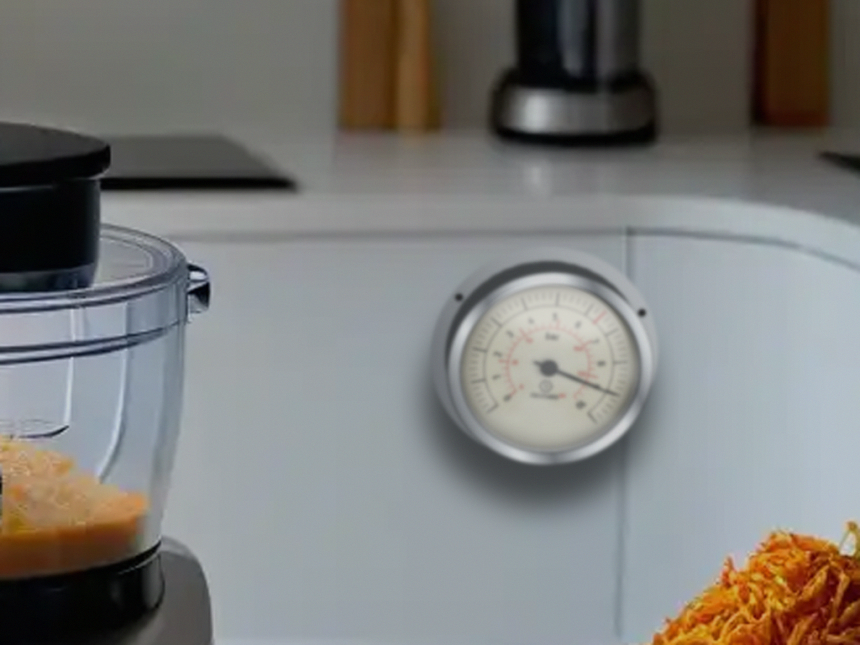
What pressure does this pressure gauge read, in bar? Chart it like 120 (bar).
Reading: 9 (bar)
